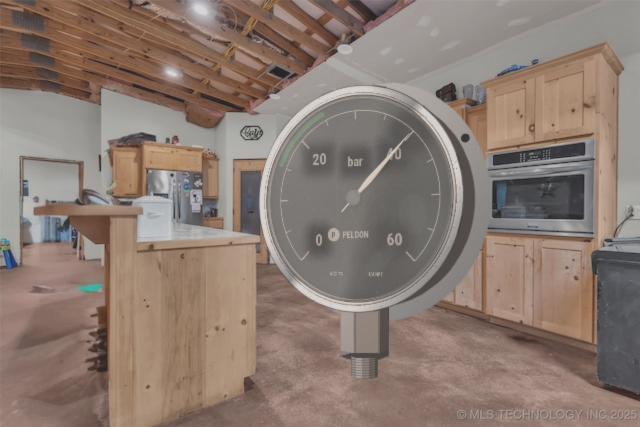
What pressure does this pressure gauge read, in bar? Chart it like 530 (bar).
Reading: 40 (bar)
